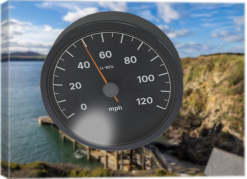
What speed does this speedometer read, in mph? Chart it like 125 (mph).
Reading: 50 (mph)
